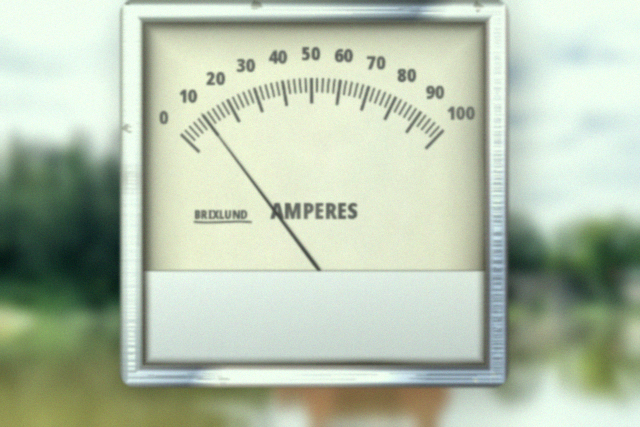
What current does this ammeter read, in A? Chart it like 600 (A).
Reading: 10 (A)
